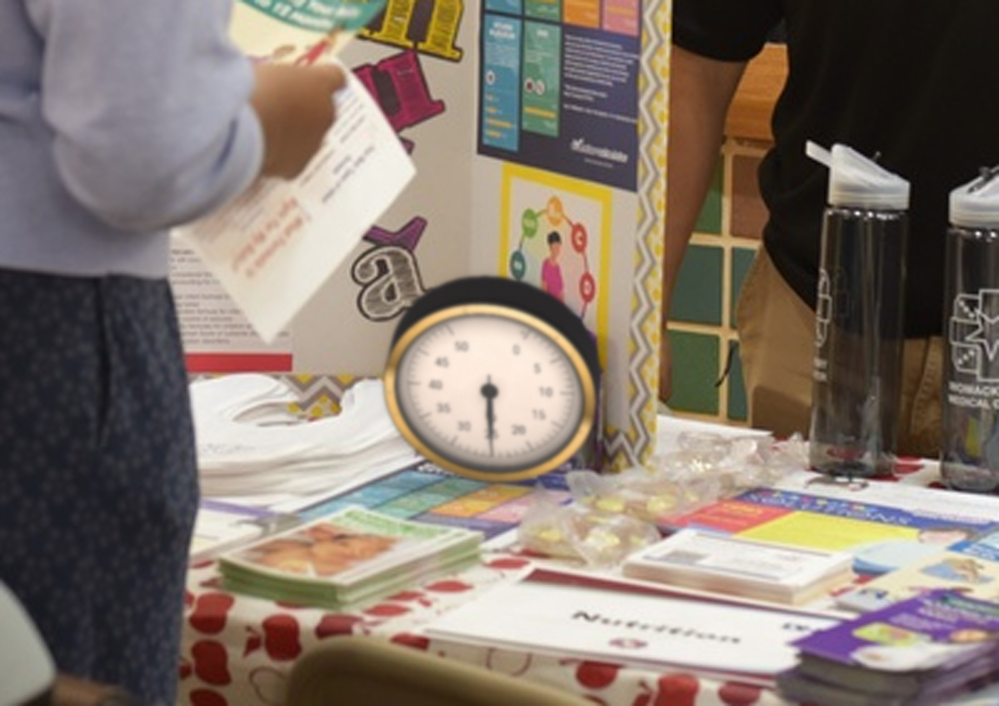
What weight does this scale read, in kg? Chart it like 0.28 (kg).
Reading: 25 (kg)
